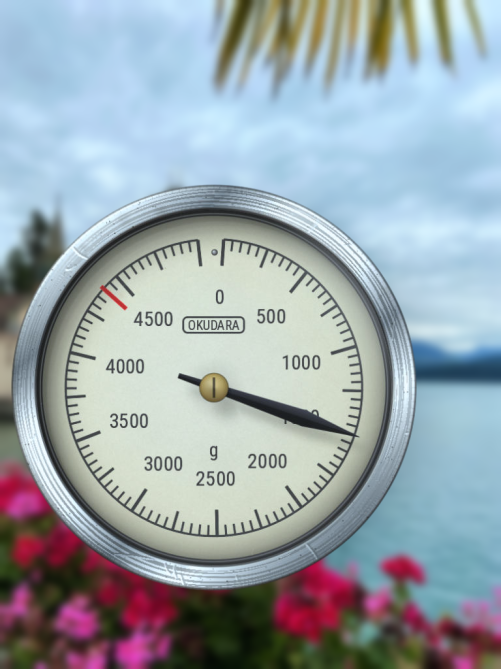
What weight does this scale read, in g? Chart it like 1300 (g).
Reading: 1500 (g)
